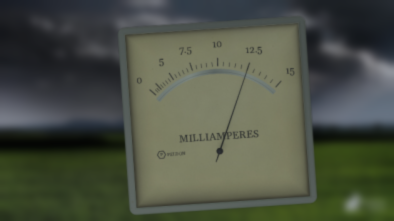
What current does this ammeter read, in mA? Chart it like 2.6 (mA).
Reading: 12.5 (mA)
